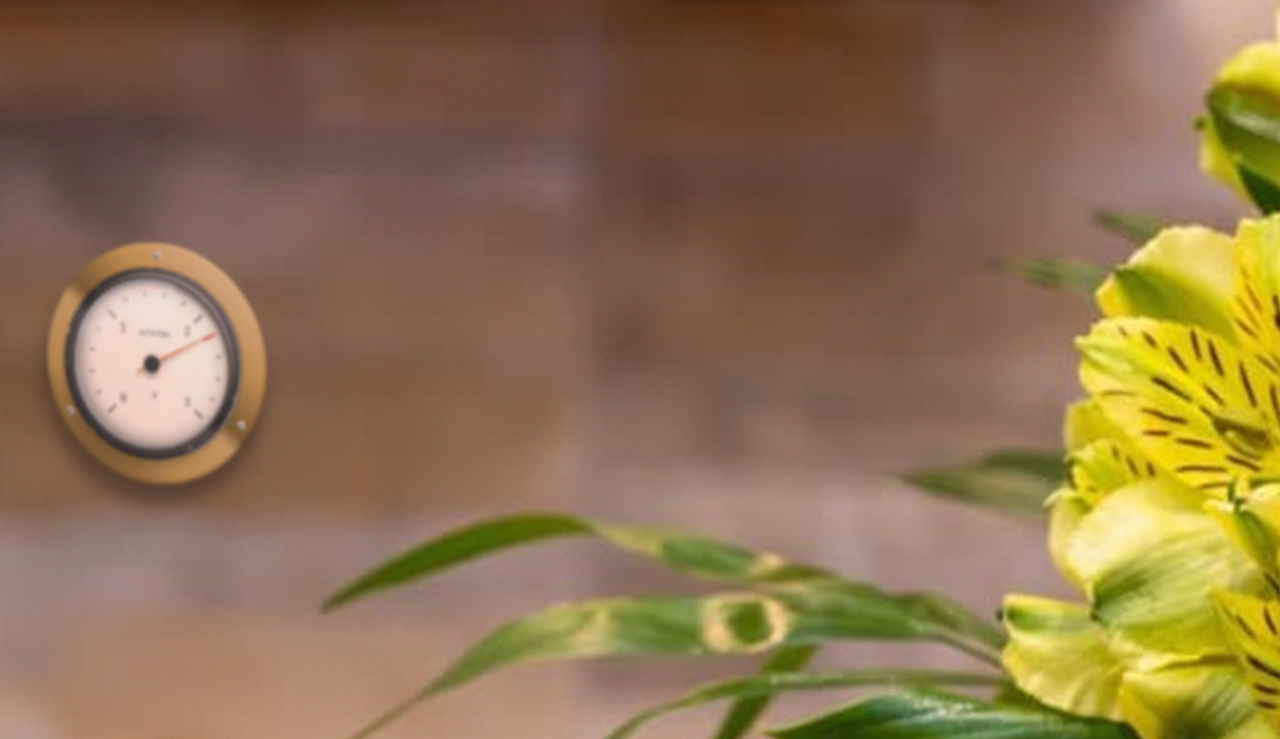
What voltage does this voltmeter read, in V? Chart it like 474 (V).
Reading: 2.2 (V)
